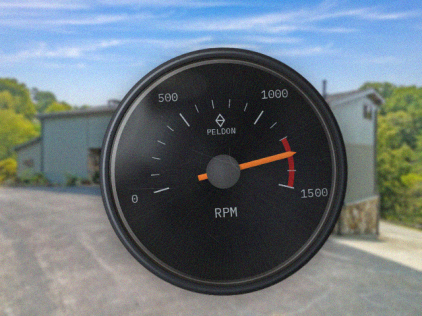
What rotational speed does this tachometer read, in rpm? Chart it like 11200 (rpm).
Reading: 1300 (rpm)
